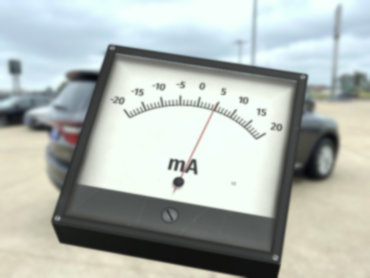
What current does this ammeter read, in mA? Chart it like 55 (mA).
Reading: 5 (mA)
